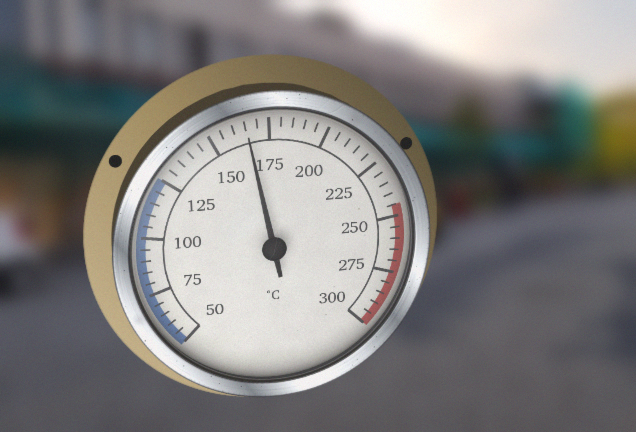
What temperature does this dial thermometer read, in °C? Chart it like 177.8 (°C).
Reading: 165 (°C)
